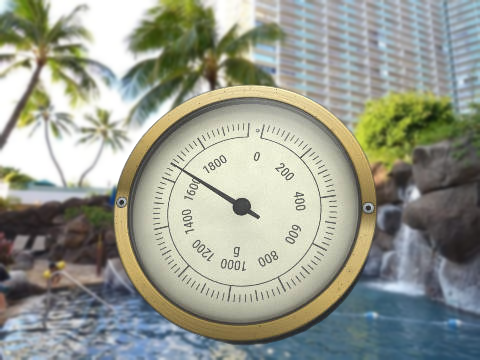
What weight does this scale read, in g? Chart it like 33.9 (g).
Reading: 1660 (g)
